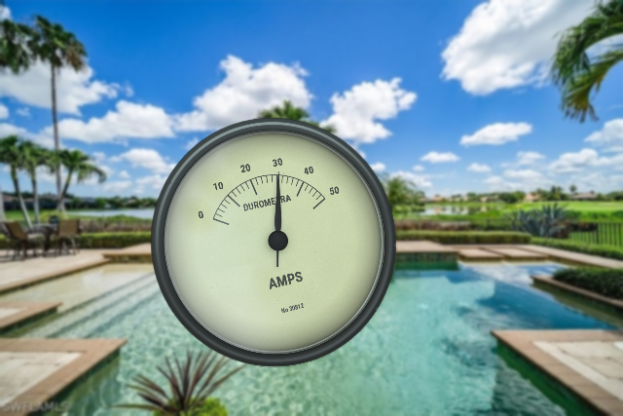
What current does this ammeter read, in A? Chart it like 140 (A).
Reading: 30 (A)
